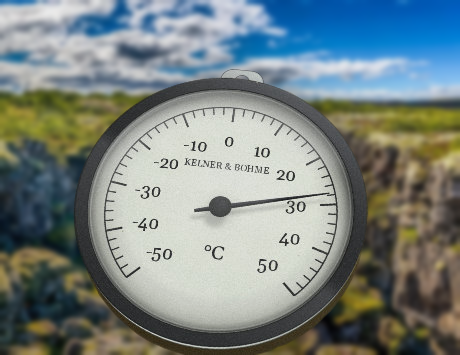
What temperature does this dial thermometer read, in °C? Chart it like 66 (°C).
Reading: 28 (°C)
